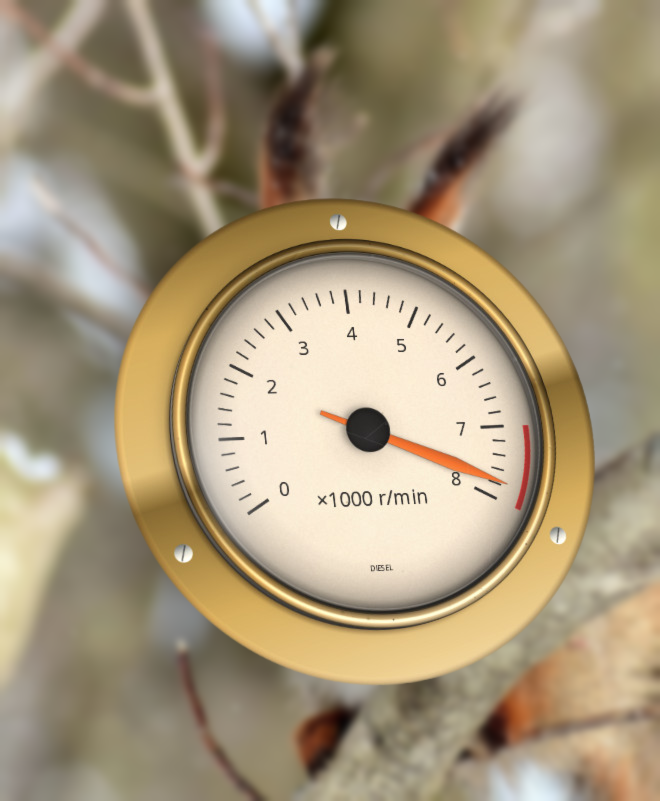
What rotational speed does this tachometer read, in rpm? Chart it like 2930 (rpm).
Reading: 7800 (rpm)
